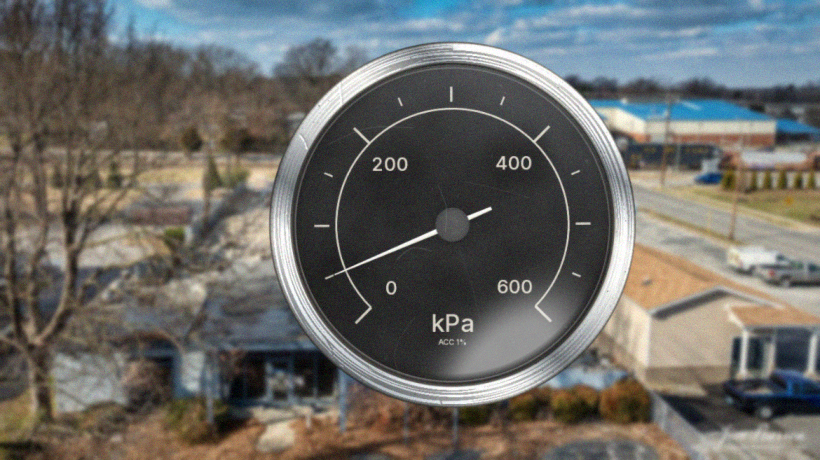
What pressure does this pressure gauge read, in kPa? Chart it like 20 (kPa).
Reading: 50 (kPa)
